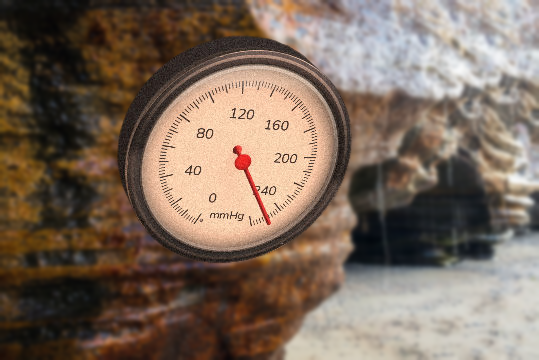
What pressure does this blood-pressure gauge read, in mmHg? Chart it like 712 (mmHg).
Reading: 250 (mmHg)
